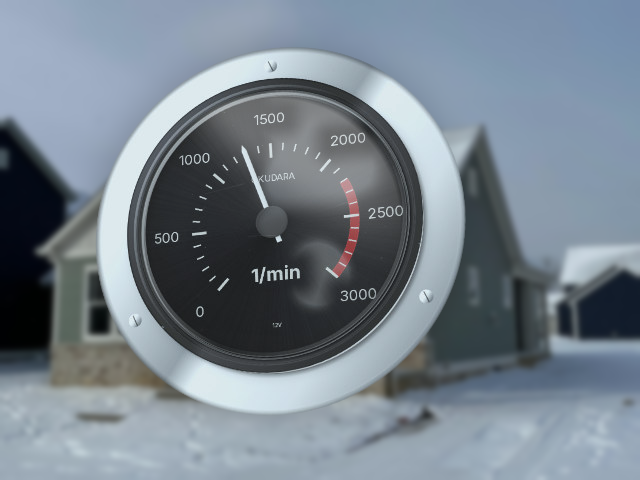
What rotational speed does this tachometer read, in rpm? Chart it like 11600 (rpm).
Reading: 1300 (rpm)
